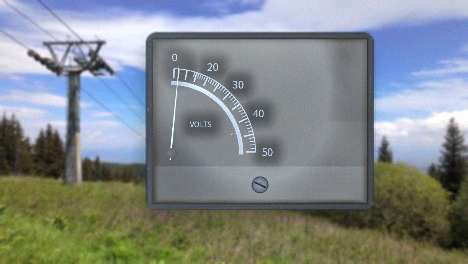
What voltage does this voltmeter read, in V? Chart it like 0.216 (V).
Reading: 5 (V)
